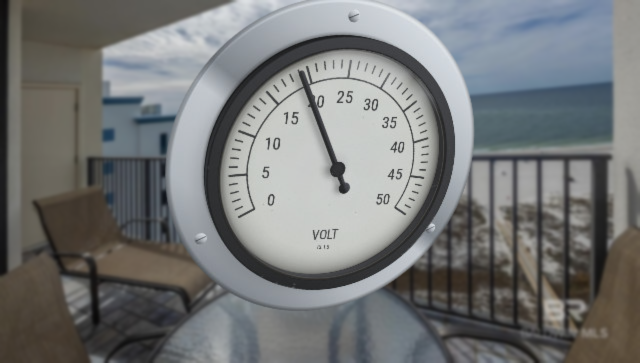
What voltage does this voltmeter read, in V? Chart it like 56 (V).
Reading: 19 (V)
